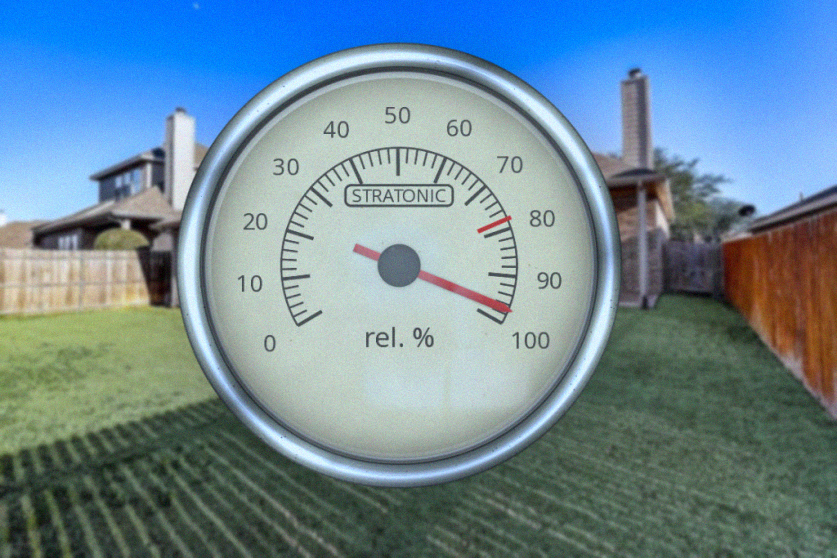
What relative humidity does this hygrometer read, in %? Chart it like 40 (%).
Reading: 97 (%)
